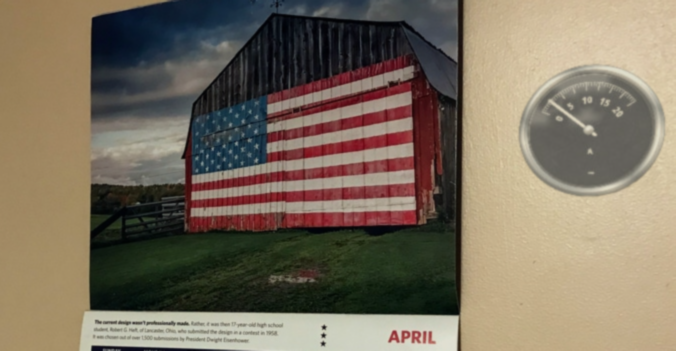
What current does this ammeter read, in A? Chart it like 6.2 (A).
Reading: 2.5 (A)
